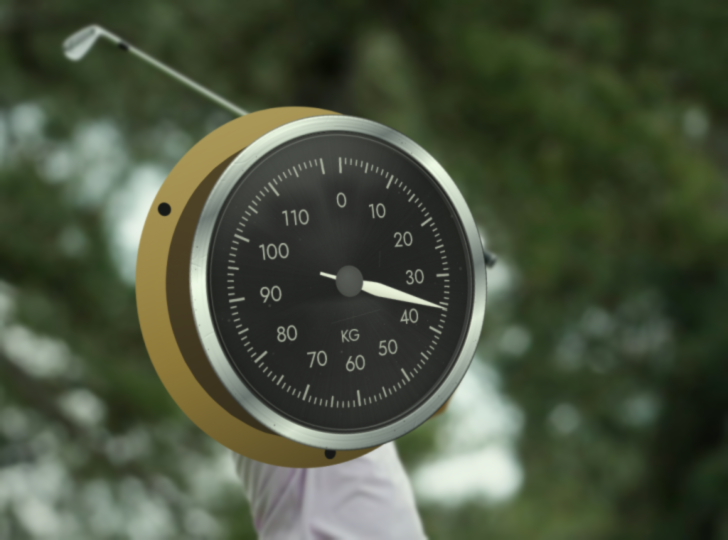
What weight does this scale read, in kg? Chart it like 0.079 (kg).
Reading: 36 (kg)
